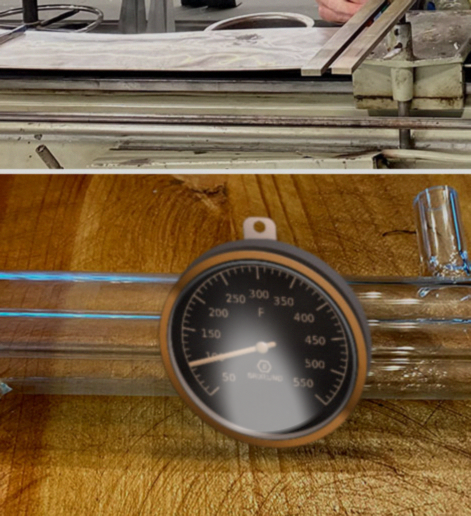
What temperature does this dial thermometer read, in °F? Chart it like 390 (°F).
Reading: 100 (°F)
